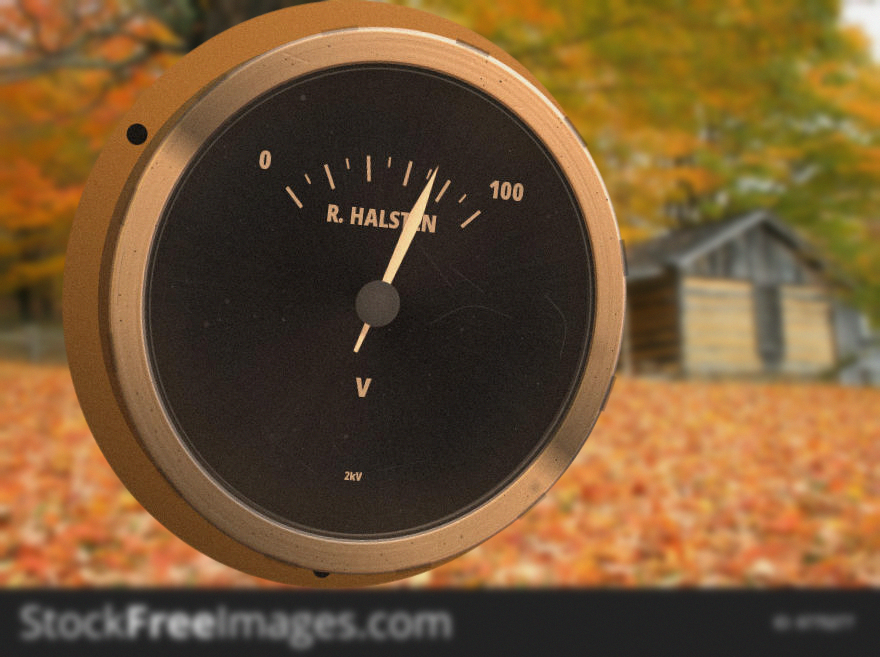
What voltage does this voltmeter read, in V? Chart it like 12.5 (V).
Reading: 70 (V)
